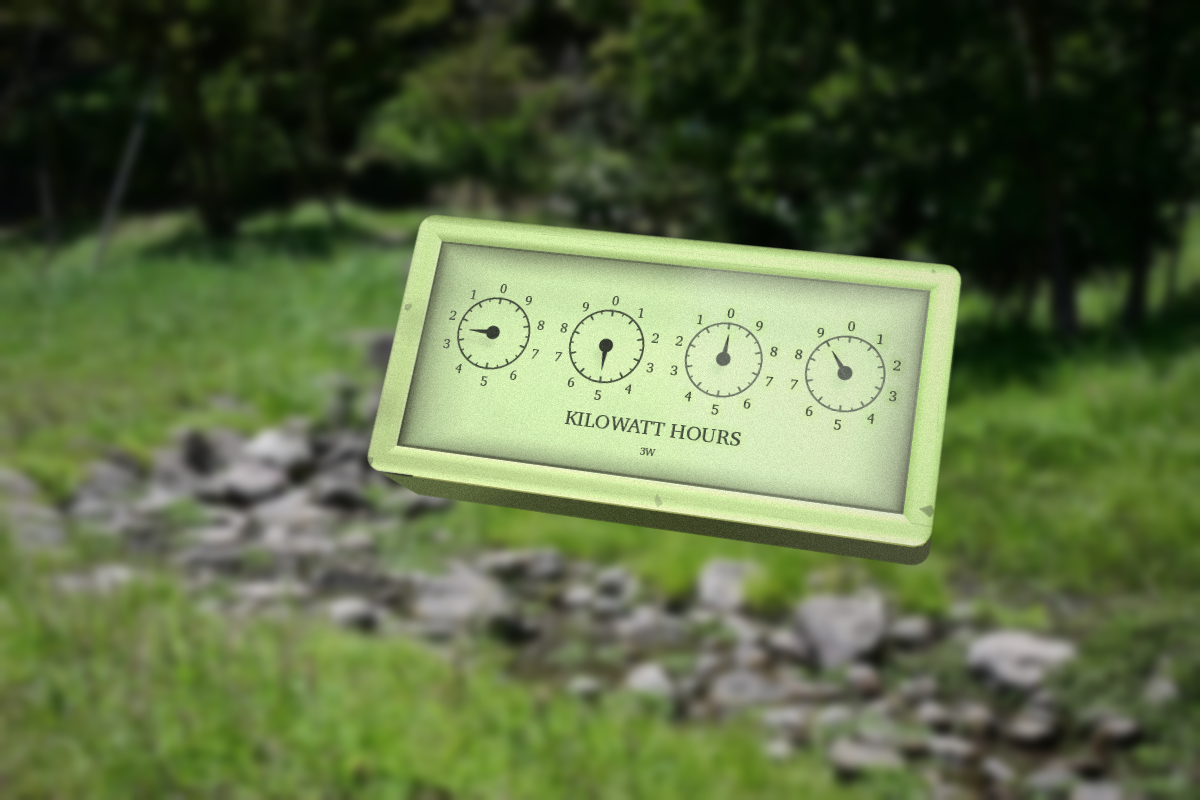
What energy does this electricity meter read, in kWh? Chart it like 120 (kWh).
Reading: 2499 (kWh)
